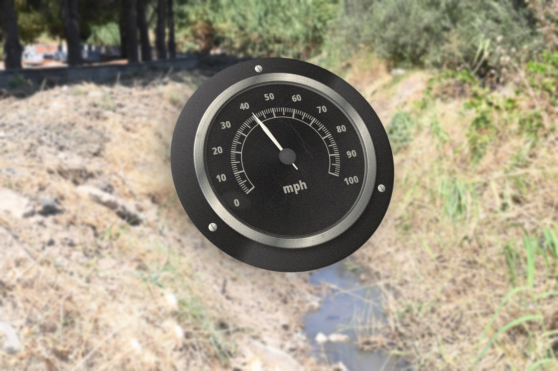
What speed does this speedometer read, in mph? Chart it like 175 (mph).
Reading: 40 (mph)
